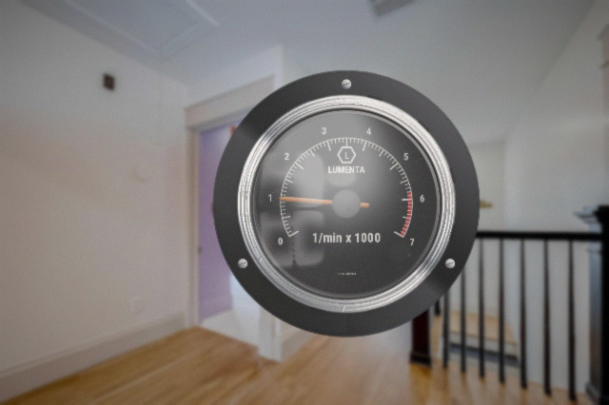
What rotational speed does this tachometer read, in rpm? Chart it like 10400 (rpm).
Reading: 1000 (rpm)
